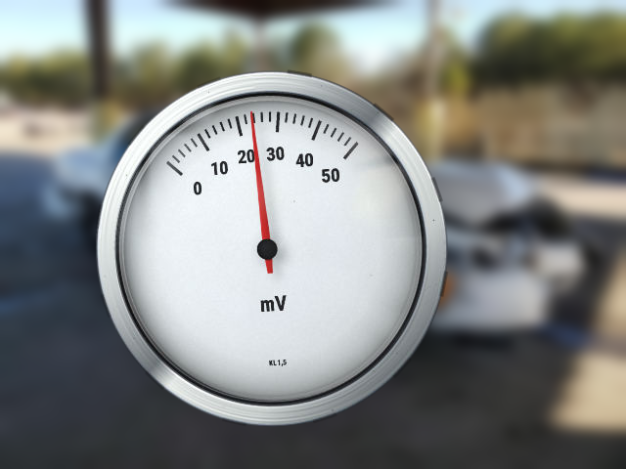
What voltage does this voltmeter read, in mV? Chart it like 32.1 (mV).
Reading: 24 (mV)
